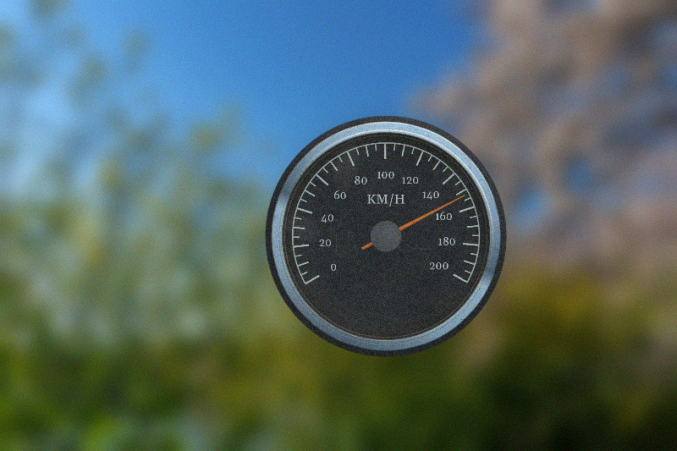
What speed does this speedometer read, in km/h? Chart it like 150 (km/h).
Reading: 152.5 (km/h)
